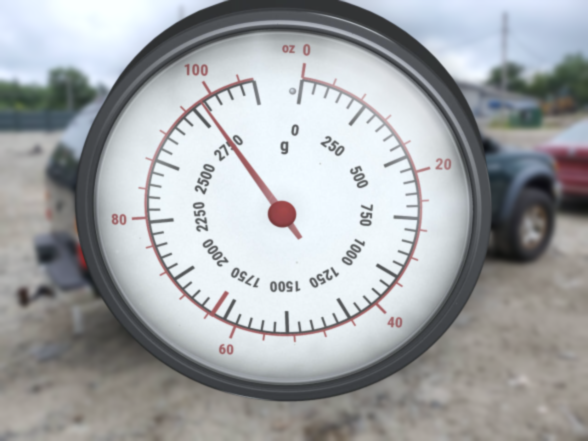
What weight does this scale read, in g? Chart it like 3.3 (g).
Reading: 2800 (g)
